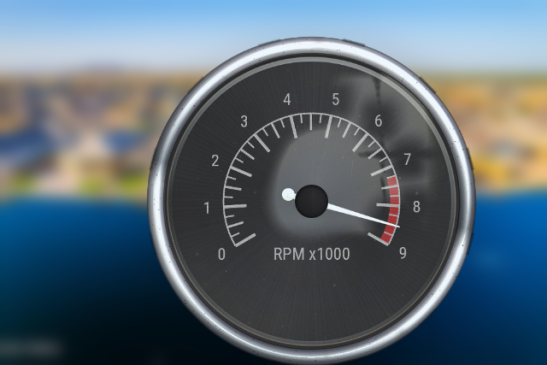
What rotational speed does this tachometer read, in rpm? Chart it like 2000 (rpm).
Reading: 8500 (rpm)
